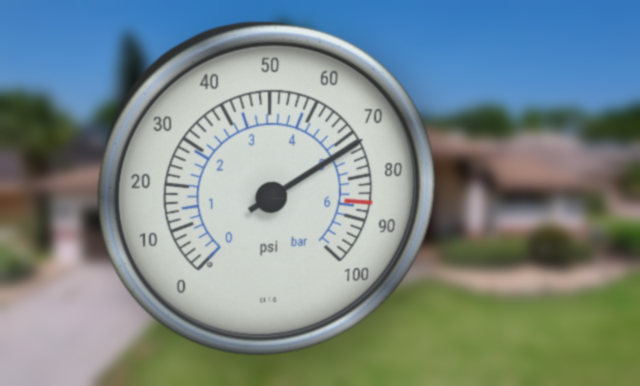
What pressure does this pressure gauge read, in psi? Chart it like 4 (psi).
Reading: 72 (psi)
